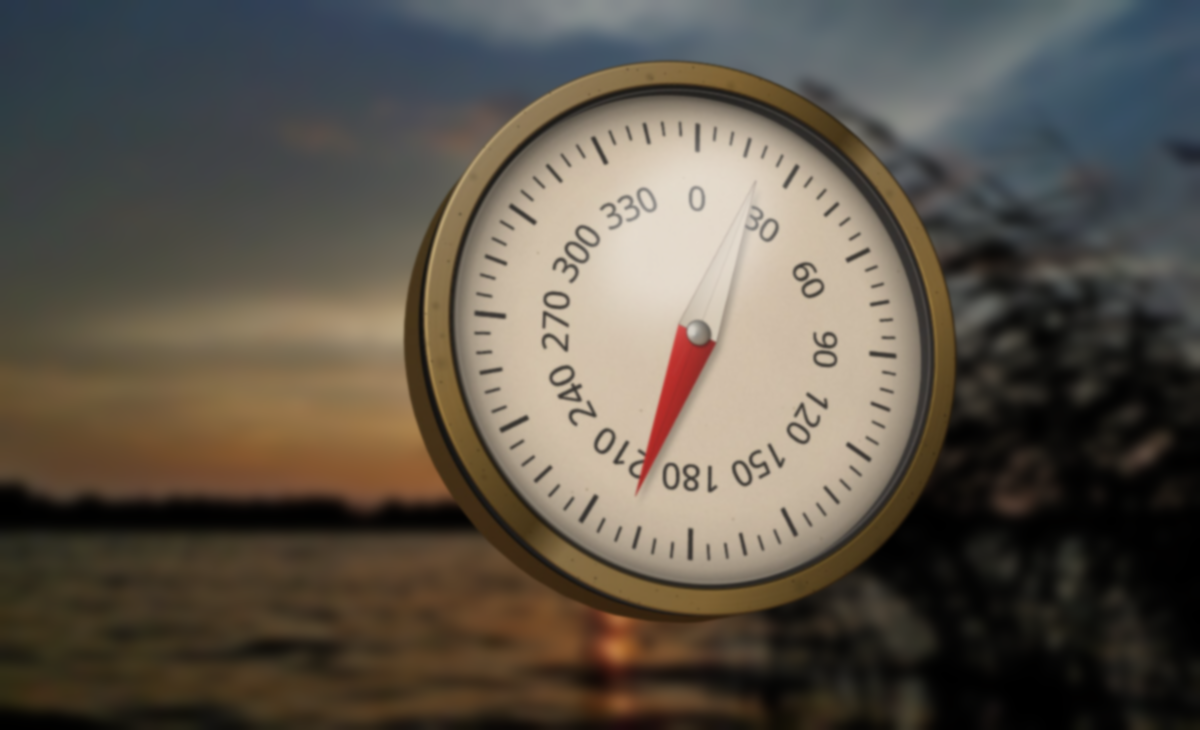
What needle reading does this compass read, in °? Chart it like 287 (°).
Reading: 200 (°)
